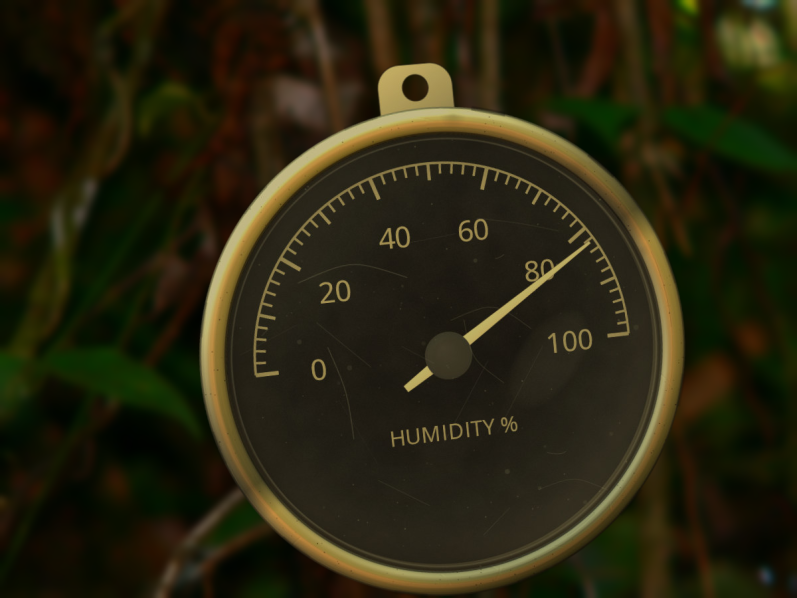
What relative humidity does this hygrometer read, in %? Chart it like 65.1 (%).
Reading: 82 (%)
